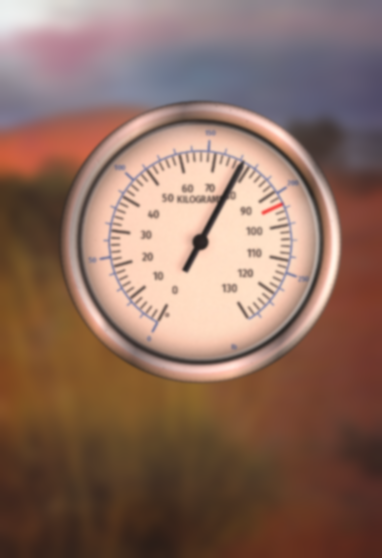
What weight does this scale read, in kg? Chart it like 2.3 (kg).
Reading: 78 (kg)
